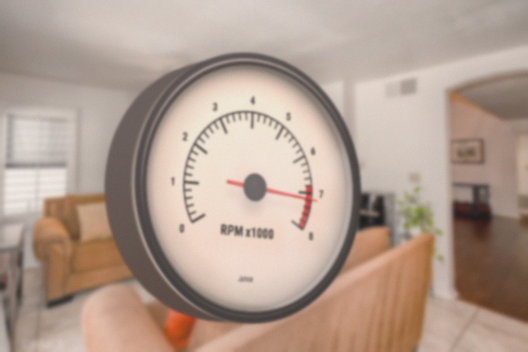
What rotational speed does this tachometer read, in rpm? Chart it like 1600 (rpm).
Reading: 7200 (rpm)
